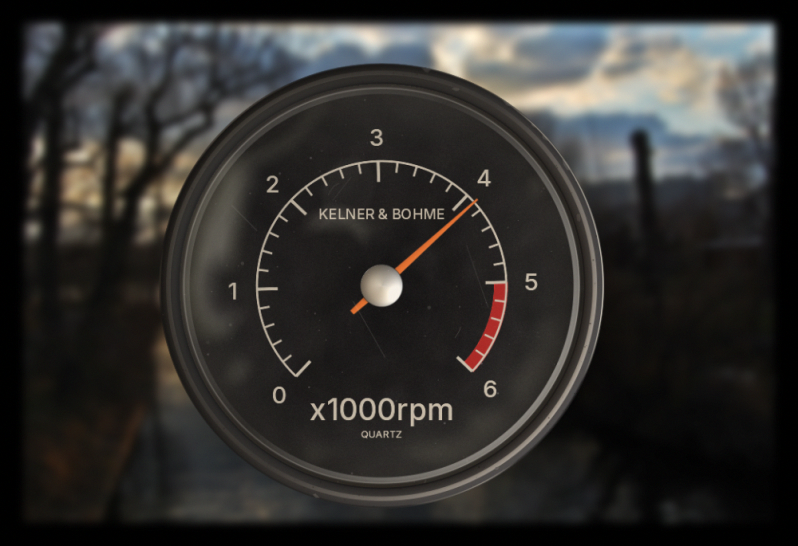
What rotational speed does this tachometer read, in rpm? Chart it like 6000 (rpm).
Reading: 4100 (rpm)
